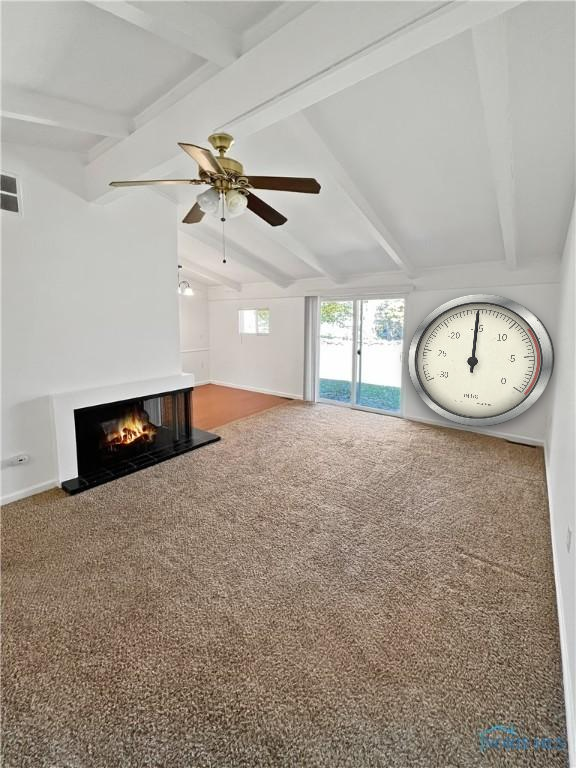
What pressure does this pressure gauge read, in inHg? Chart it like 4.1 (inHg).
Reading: -15 (inHg)
